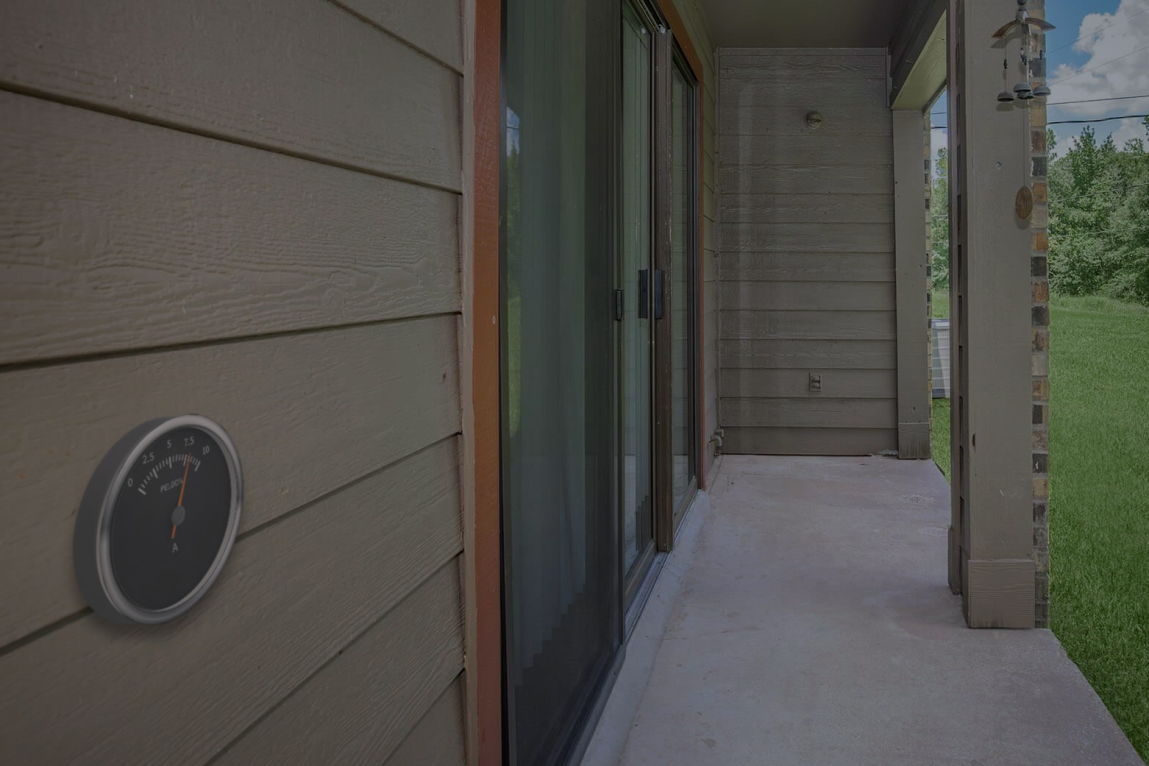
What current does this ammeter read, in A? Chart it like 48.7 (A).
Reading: 7.5 (A)
